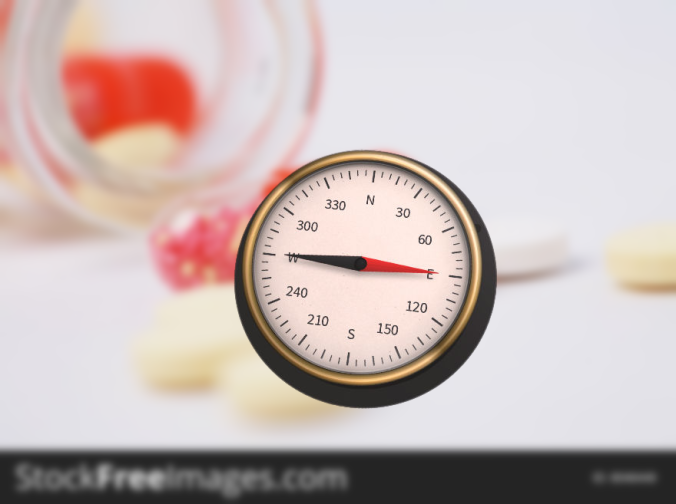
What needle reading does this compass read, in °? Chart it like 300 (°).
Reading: 90 (°)
